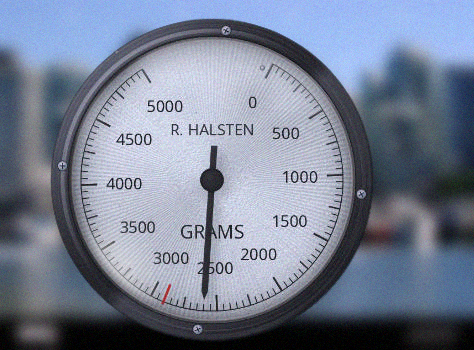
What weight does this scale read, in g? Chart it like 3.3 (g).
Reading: 2600 (g)
